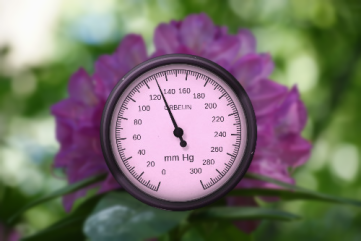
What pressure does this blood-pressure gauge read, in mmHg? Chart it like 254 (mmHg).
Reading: 130 (mmHg)
